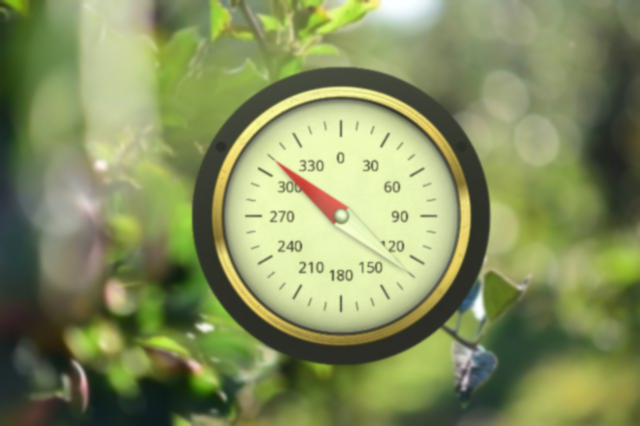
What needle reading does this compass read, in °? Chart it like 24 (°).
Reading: 310 (°)
